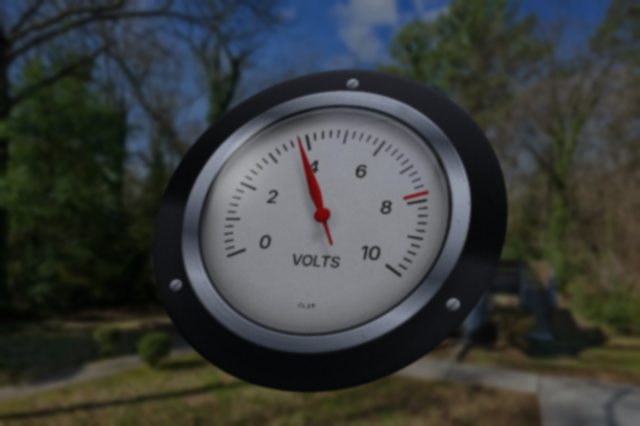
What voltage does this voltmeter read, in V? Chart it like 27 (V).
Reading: 3.8 (V)
